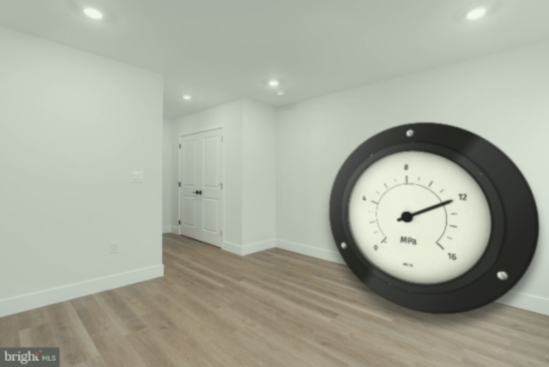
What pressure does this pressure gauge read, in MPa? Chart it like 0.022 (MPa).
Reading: 12 (MPa)
